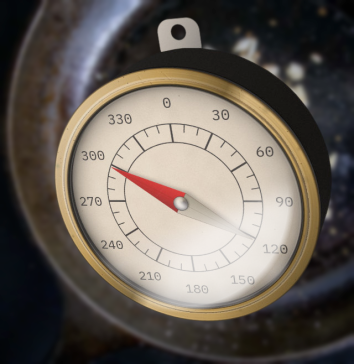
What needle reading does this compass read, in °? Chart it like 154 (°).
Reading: 300 (°)
